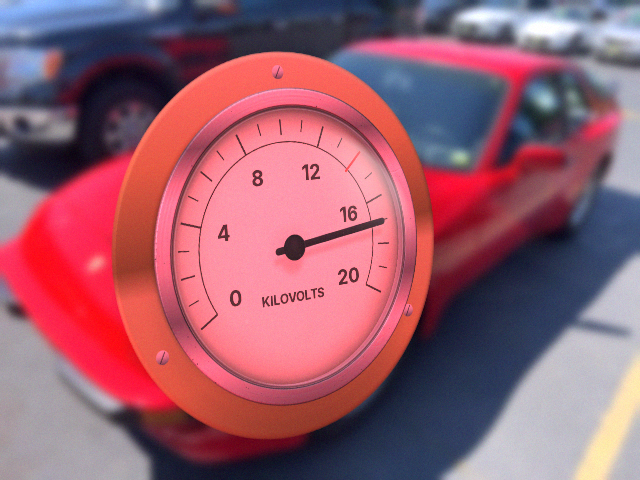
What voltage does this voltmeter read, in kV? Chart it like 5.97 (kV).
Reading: 17 (kV)
